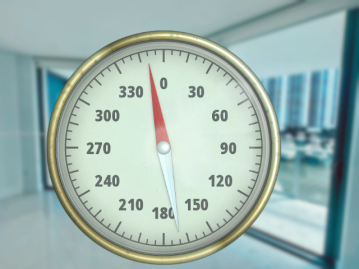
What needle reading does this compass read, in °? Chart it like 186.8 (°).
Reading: 350 (°)
